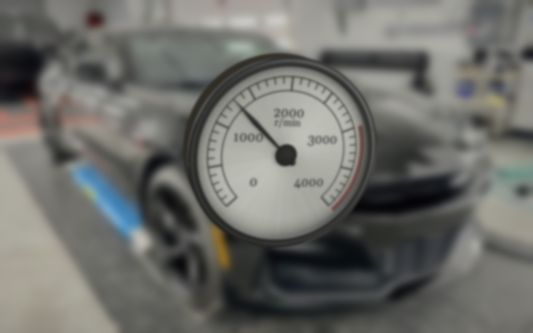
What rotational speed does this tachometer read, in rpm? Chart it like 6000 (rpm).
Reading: 1300 (rpm)
